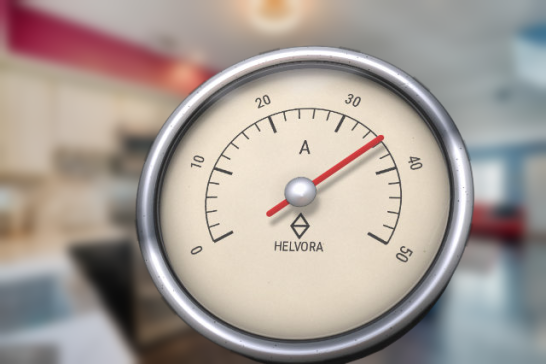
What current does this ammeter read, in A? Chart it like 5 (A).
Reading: 36 (A)
